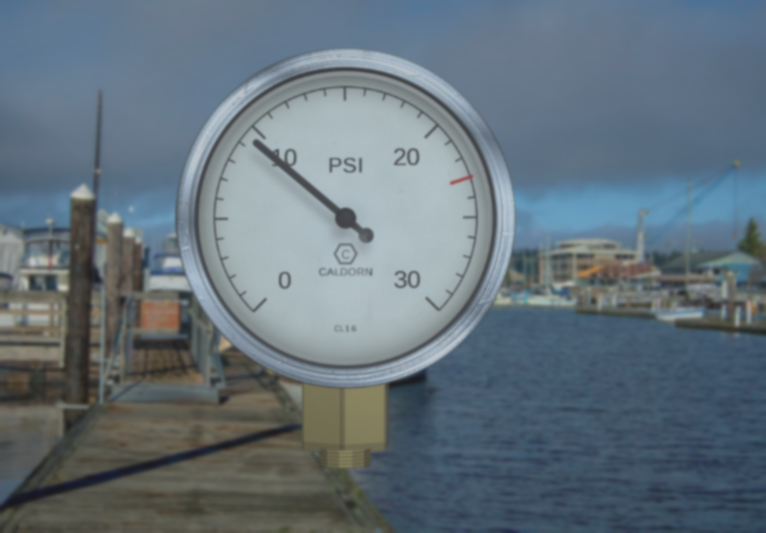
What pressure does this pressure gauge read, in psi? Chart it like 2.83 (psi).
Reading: 9.5 (psi)
